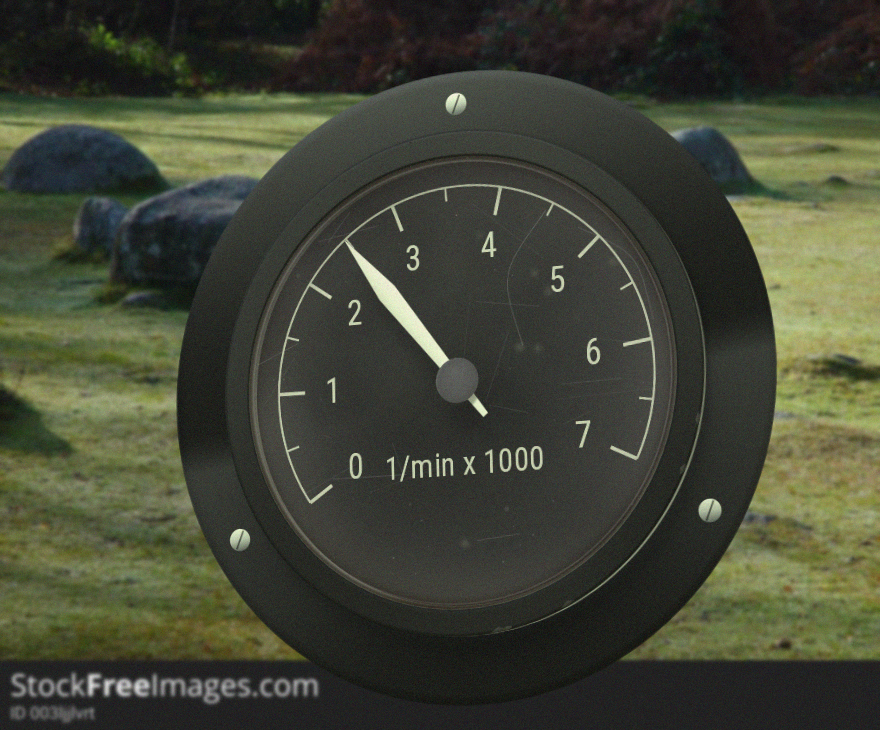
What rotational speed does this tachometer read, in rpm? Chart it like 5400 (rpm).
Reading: 2500 (rpm)
